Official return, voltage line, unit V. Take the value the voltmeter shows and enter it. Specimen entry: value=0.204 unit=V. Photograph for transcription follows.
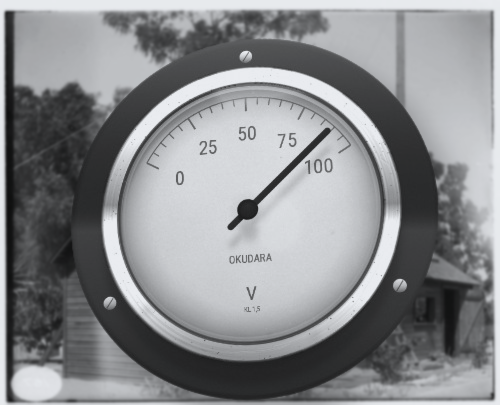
value=90 unit=V
